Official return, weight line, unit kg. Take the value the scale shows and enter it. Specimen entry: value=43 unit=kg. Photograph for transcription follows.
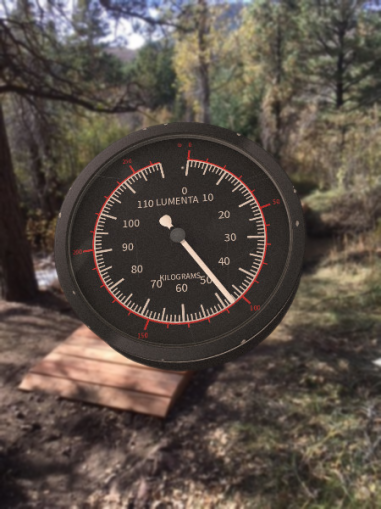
value=48 unit=kg
